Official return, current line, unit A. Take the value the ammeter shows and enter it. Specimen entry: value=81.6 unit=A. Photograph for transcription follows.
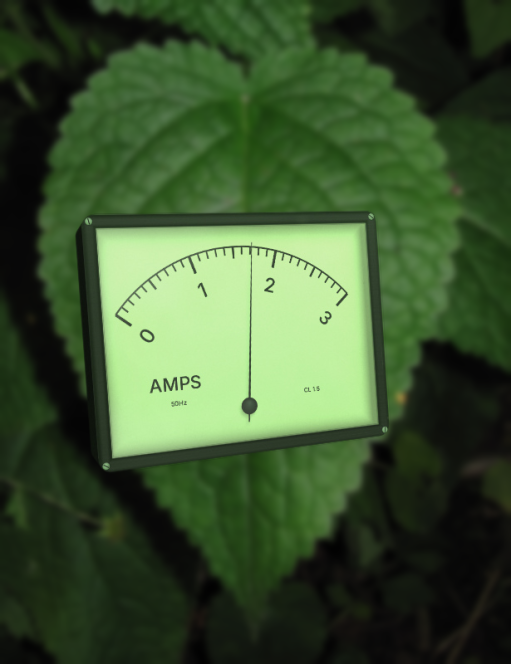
value=1.7 unit=A
